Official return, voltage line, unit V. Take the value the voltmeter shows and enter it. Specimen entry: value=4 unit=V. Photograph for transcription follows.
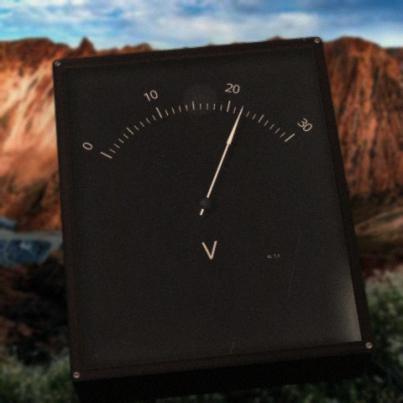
value=22 unit=V
